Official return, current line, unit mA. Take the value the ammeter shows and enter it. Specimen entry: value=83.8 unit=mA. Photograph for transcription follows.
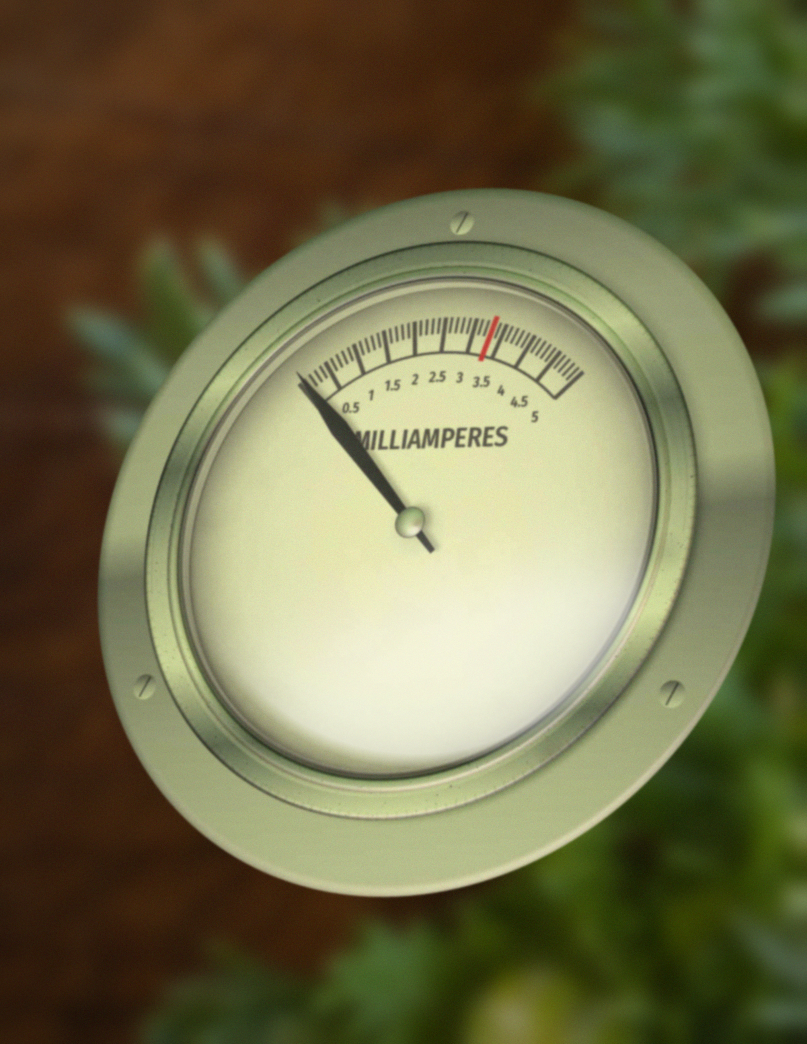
value=0.1 unit=mA
